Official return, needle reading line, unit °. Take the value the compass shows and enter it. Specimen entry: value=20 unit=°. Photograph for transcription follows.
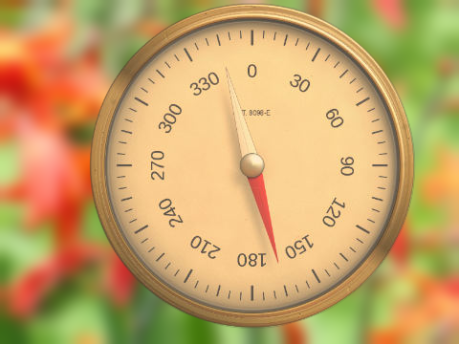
value=165 unit=°
